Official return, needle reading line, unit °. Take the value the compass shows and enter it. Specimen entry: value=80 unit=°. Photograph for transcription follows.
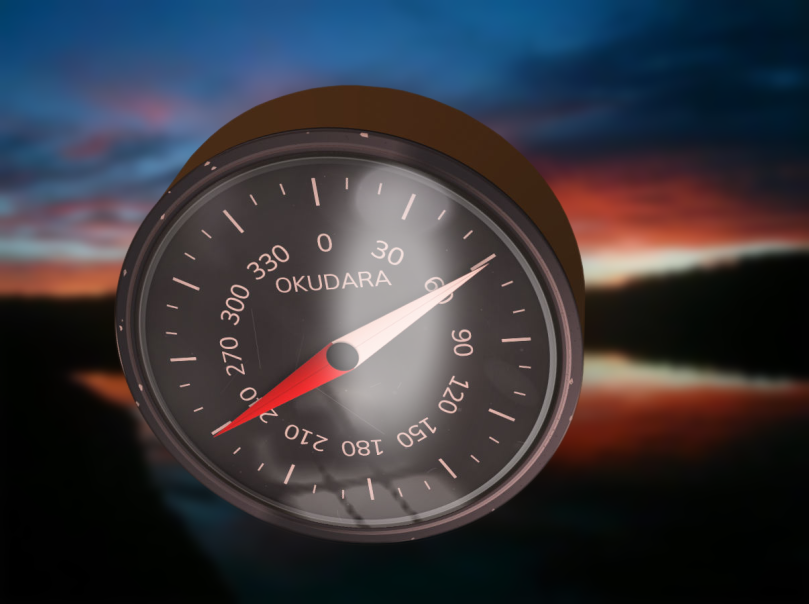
value=240 unit=°
